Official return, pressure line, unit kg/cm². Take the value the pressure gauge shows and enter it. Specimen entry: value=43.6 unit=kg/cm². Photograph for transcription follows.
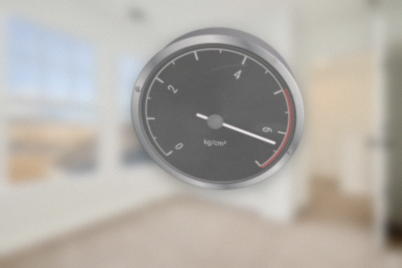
value=6.25 unit=kg/cm²
